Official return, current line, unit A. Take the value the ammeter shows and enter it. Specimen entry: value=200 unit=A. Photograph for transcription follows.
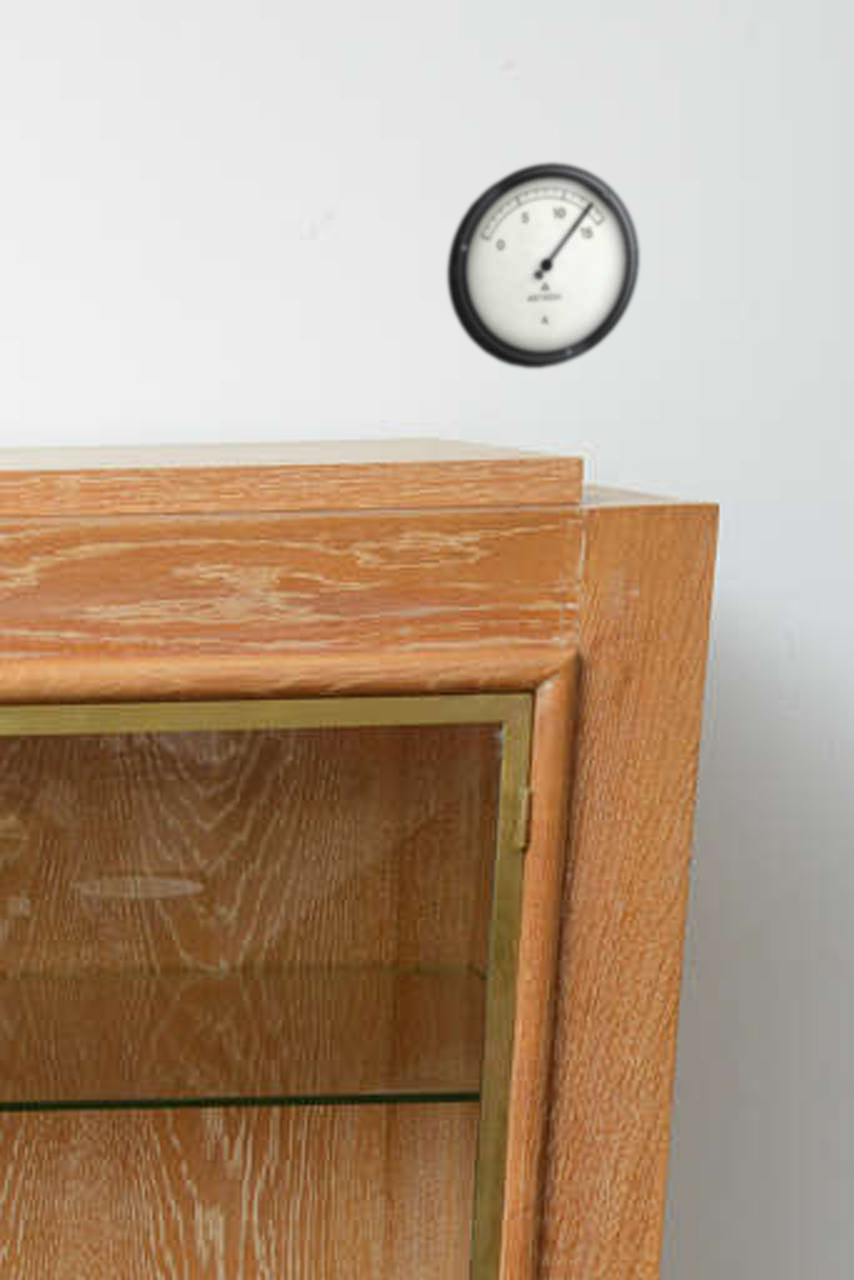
value=13 unit=A
